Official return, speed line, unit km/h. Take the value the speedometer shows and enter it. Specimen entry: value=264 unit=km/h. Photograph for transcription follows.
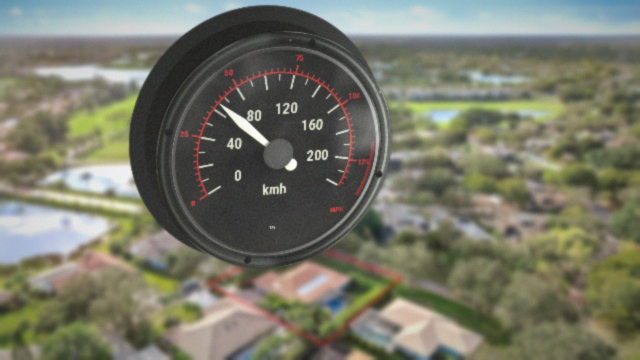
value=65 unit=km/h
